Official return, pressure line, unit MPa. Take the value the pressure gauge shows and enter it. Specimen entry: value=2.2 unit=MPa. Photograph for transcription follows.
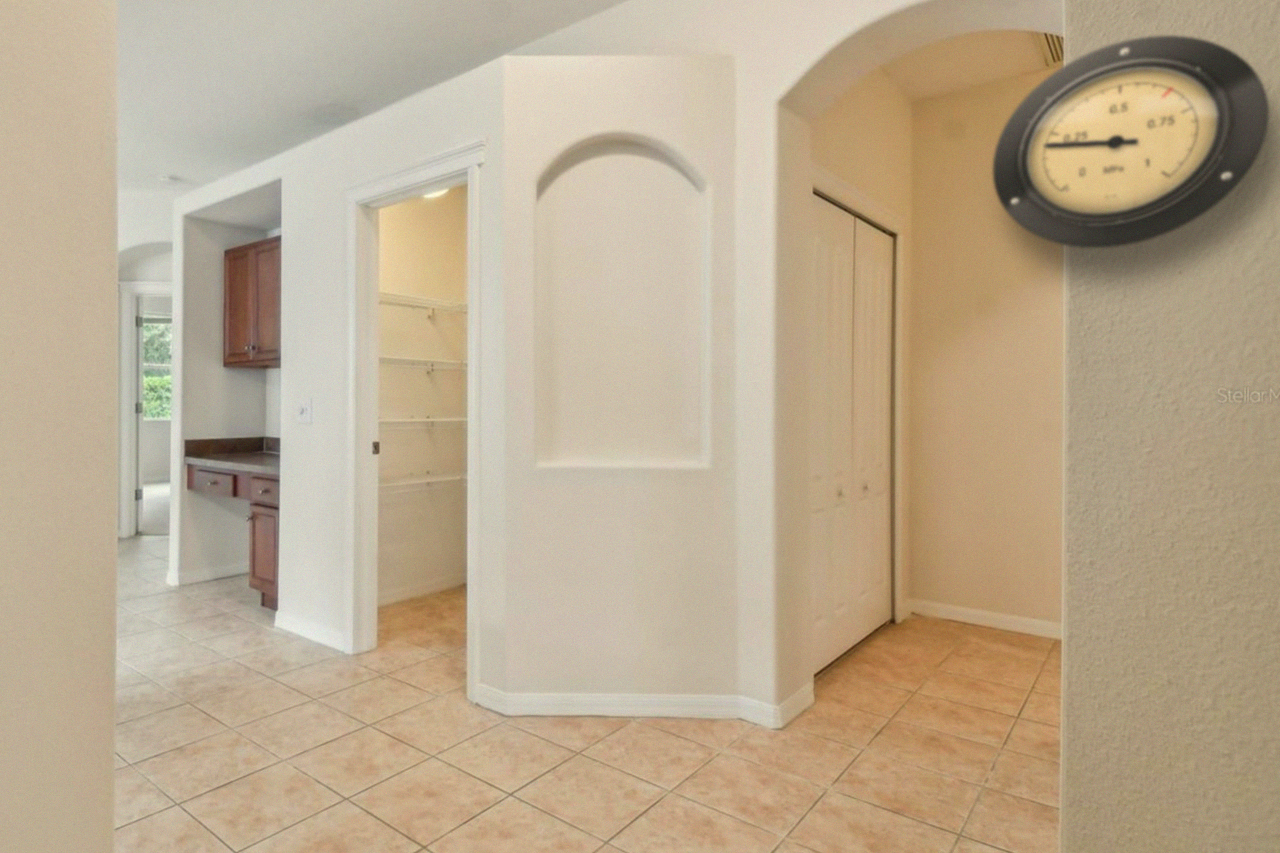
value=0.2 unit=MPa
